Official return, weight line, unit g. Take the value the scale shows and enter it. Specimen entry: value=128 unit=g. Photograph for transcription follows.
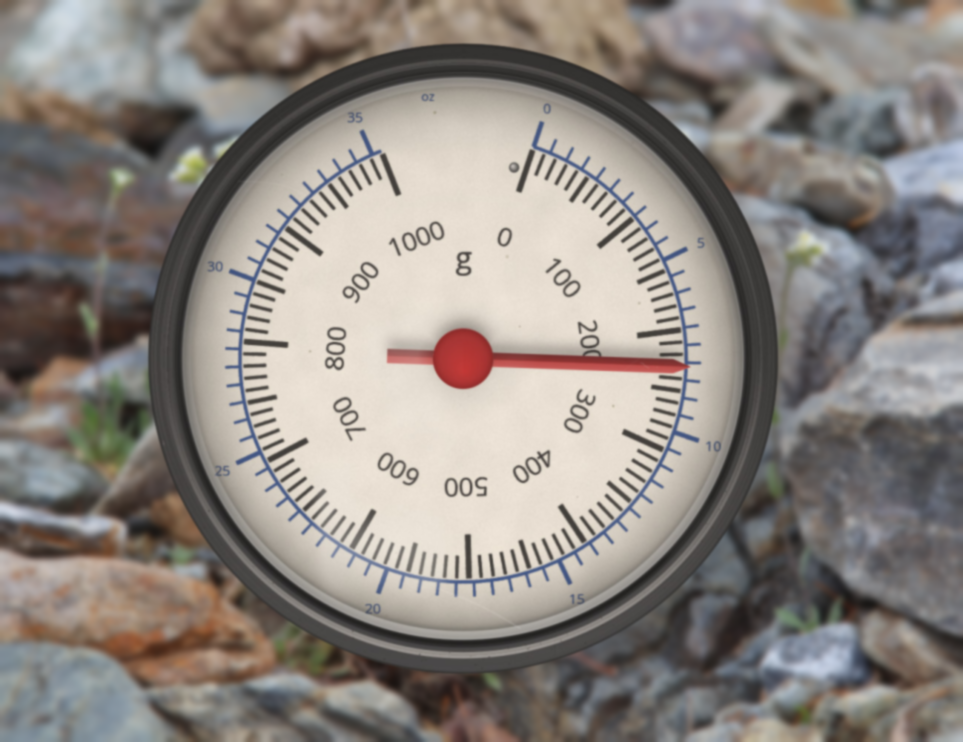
value=230 unit=g
